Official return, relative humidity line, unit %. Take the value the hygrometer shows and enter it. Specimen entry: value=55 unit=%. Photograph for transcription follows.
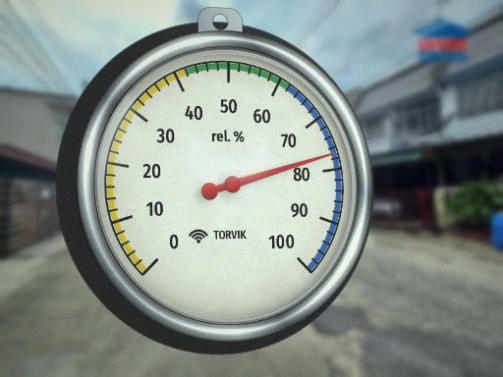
value=77 unit=%
